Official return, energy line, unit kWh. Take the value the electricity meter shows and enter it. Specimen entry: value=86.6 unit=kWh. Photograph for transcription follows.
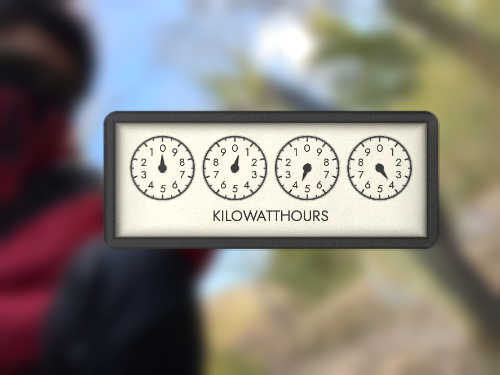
value=44 unit=kWh
